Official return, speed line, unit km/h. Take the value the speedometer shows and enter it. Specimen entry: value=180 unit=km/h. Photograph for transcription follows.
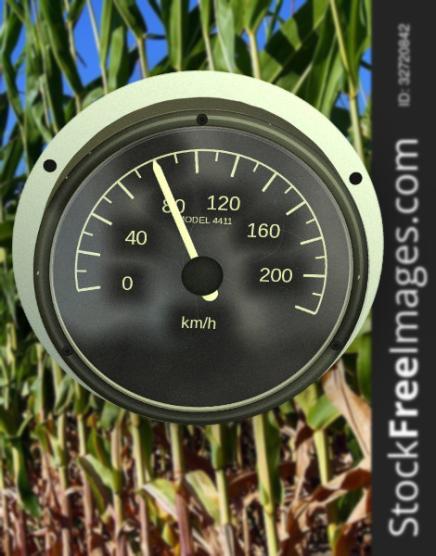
value=80 unit=km/h
